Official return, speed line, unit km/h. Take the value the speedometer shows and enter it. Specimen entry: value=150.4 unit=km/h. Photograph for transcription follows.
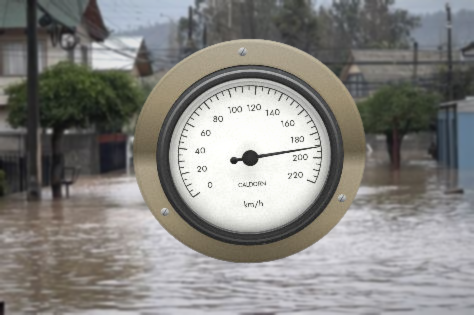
value=190 unit=km/h
